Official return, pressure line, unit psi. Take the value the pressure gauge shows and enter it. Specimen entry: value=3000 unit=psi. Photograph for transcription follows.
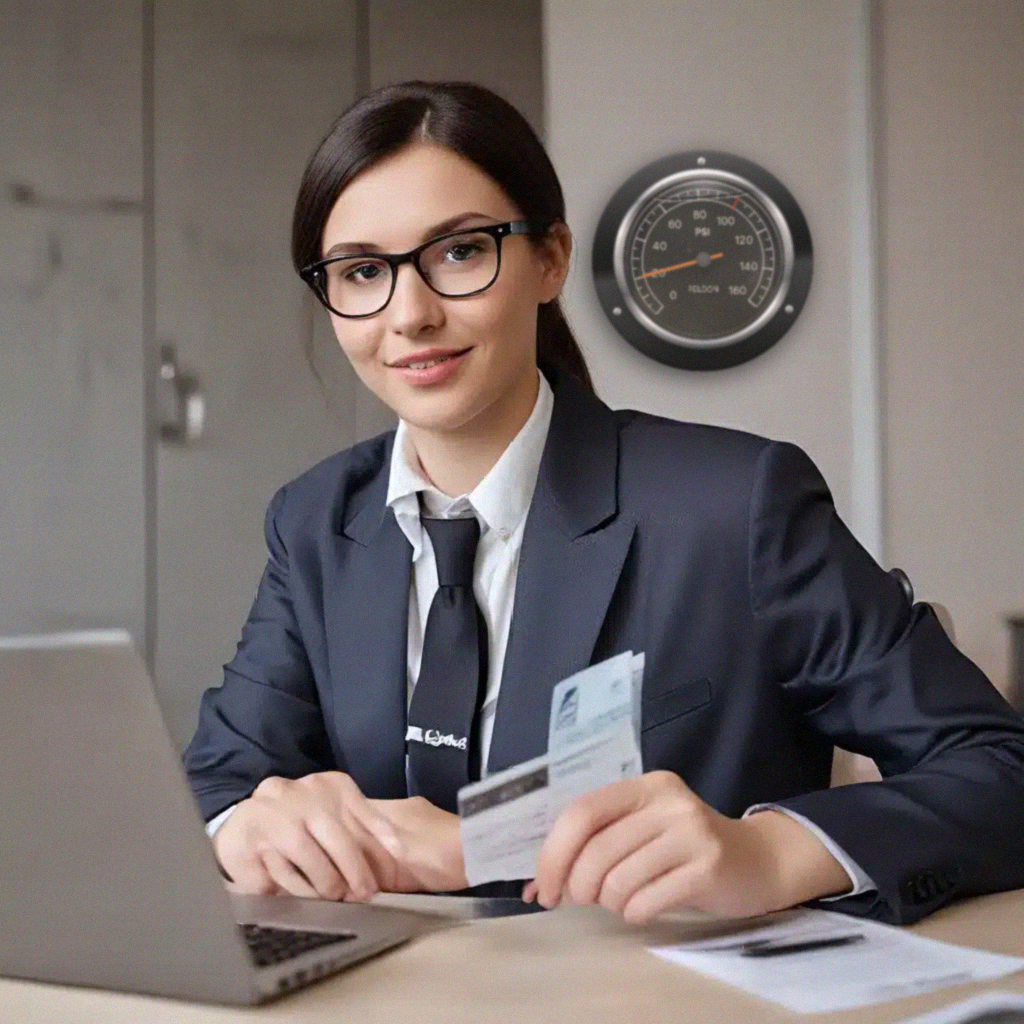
value=20 unit=psi
